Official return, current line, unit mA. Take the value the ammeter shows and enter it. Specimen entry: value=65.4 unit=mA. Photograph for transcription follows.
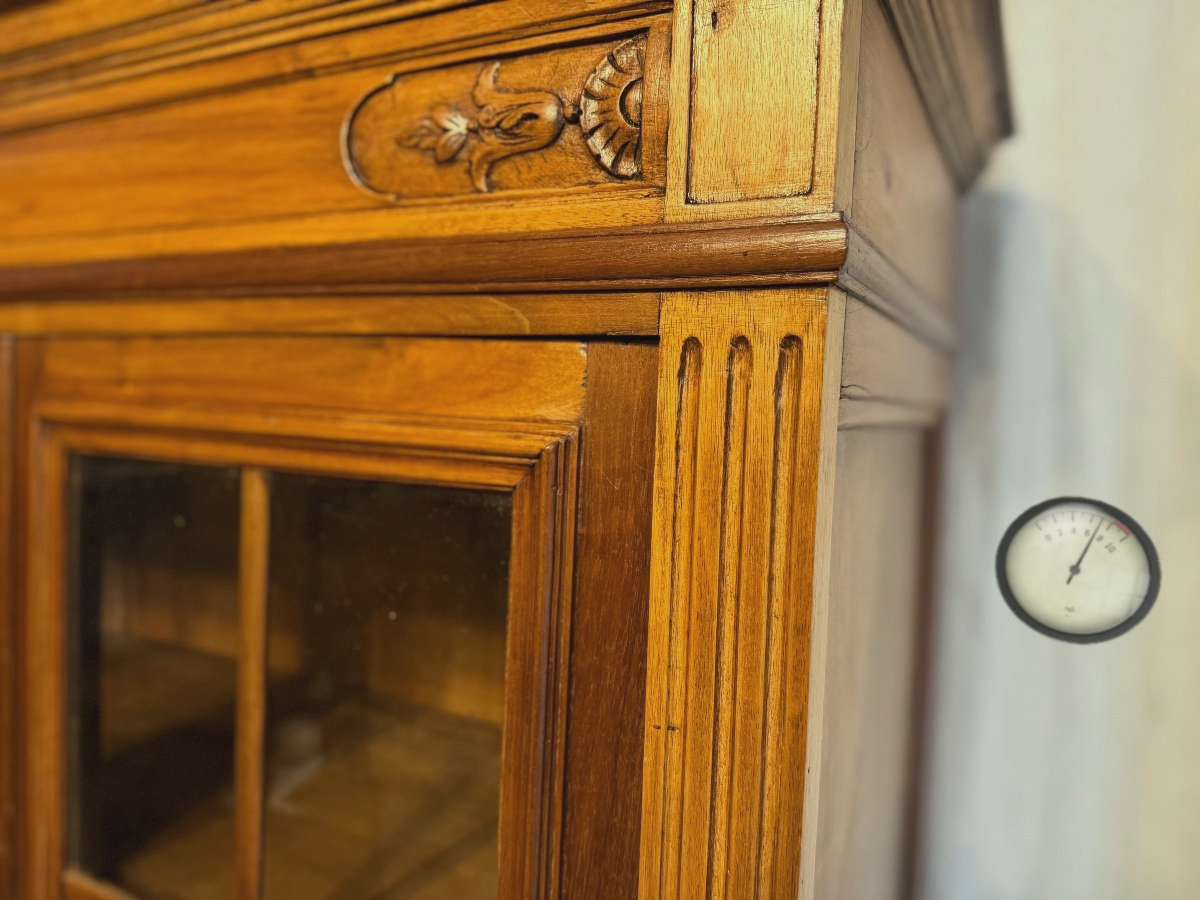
value=7 unit=mA
